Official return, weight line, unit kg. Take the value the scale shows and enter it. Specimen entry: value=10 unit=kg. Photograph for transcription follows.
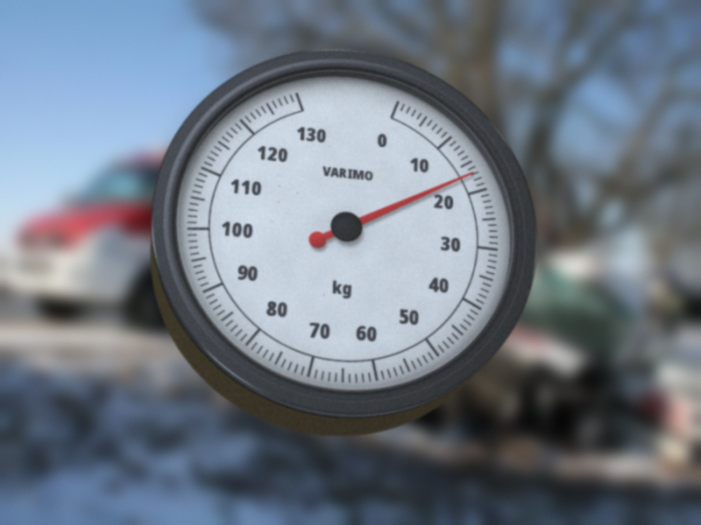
value=17 unit=kg
